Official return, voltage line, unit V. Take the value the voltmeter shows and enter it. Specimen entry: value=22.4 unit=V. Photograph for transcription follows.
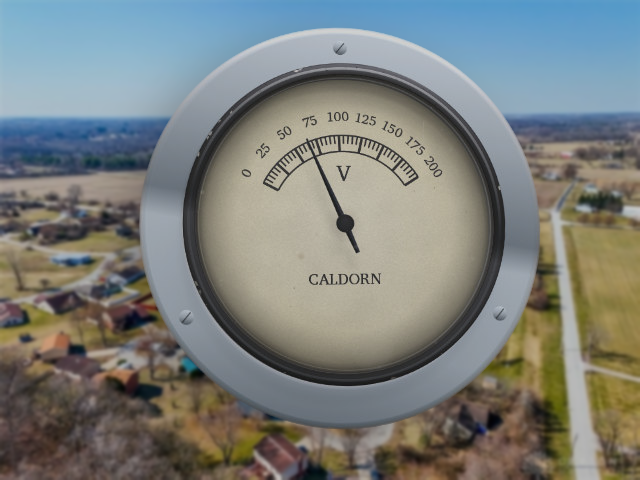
value=65 unit=V
